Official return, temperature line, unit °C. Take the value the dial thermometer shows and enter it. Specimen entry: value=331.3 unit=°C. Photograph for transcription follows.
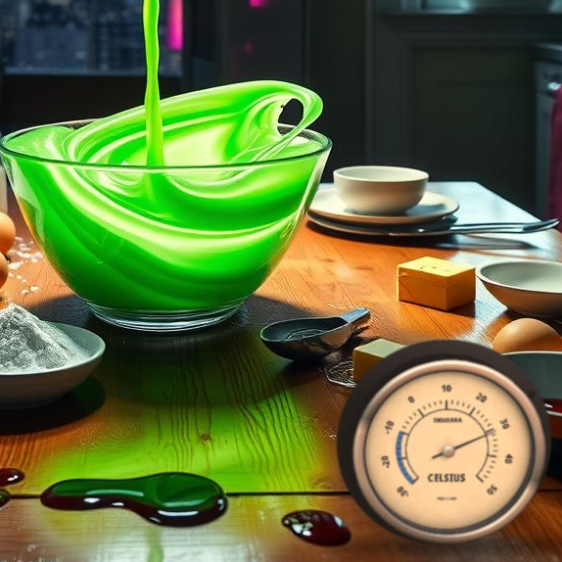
value=30 unit=°C
